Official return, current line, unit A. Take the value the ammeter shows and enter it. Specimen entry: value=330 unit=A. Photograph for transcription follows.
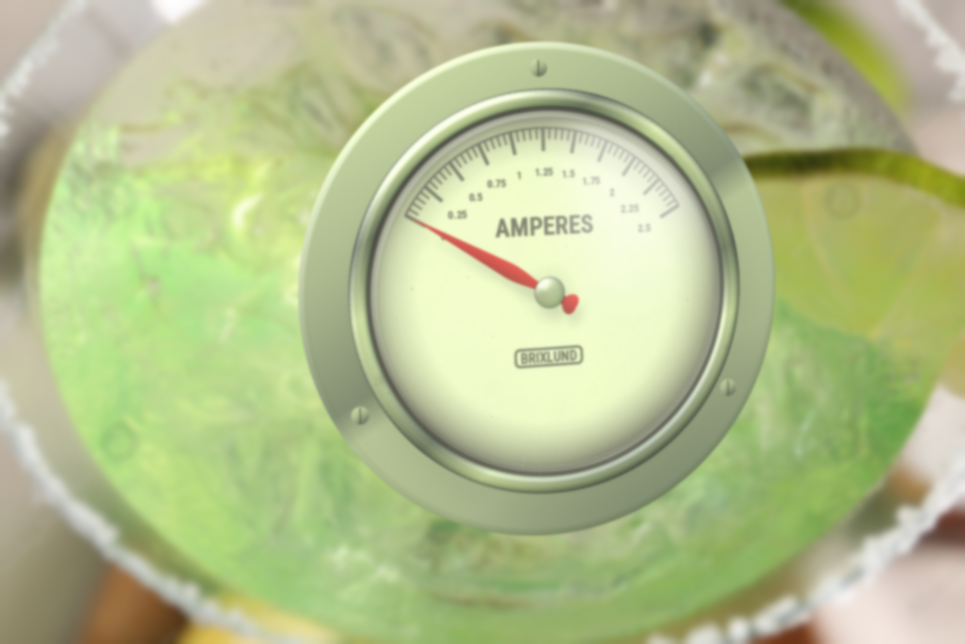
value=0 unit=A
